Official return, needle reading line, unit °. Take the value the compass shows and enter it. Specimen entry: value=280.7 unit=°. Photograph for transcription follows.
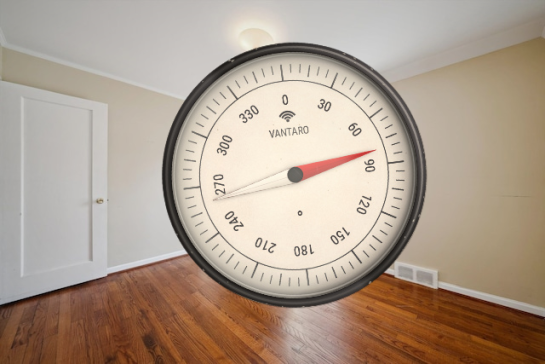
value=80 unit=°
